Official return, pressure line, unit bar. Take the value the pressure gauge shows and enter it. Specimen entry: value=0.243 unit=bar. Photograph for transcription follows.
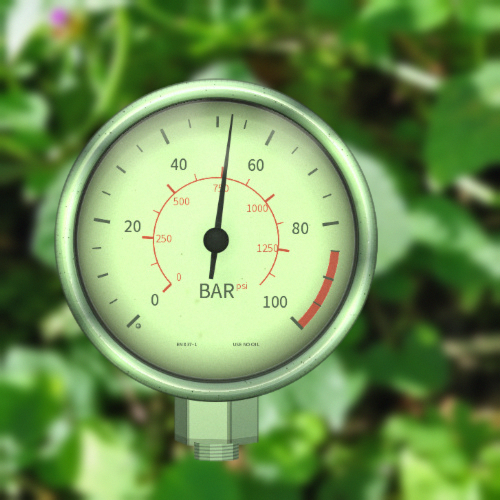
value=52.5 unit=bar
